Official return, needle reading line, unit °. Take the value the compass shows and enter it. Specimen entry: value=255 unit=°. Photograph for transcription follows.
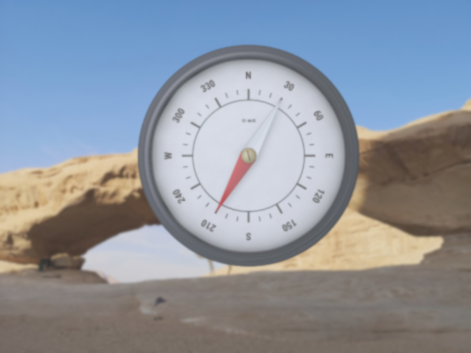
value=210 unit=°
